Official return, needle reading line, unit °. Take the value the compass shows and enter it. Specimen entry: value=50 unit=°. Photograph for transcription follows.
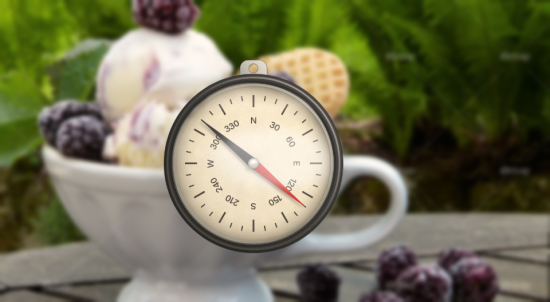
value=130 unit=°
